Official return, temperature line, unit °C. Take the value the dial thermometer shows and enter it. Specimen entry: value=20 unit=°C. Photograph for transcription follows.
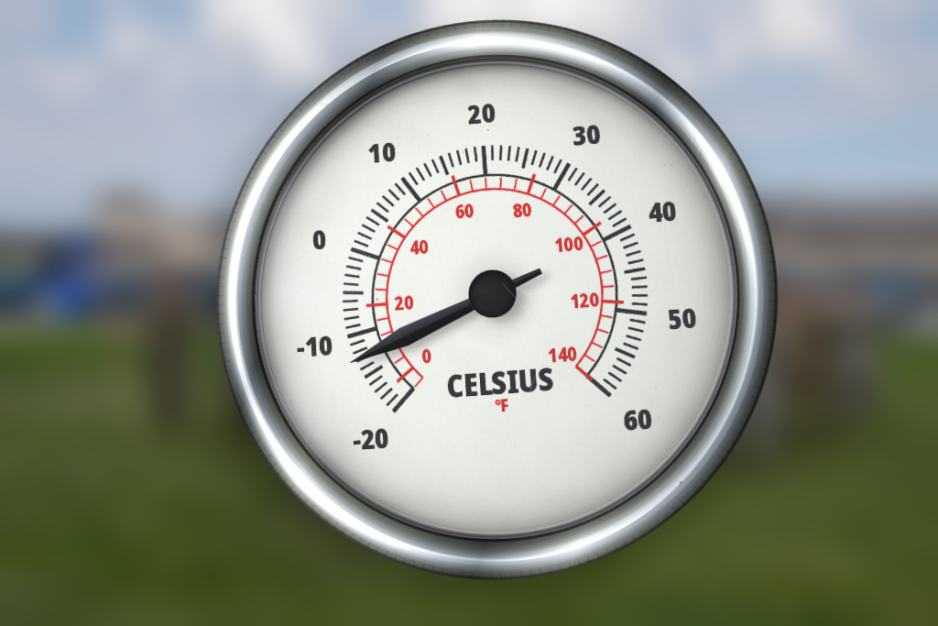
value=-13 unit=°C
